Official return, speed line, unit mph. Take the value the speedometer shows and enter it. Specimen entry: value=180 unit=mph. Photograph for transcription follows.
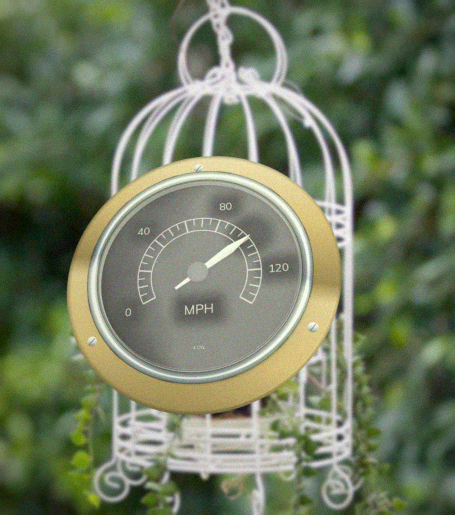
value=100 unit=mph
